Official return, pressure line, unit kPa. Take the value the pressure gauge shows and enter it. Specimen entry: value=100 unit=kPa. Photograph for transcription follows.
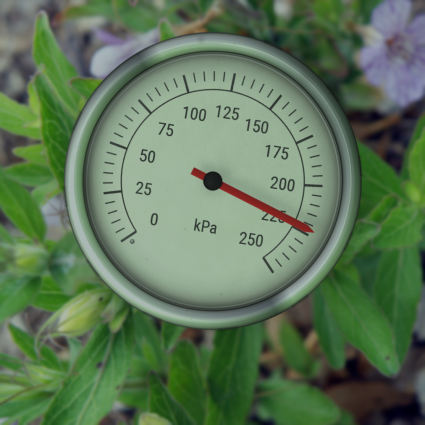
value=222.5 unit=kPa
